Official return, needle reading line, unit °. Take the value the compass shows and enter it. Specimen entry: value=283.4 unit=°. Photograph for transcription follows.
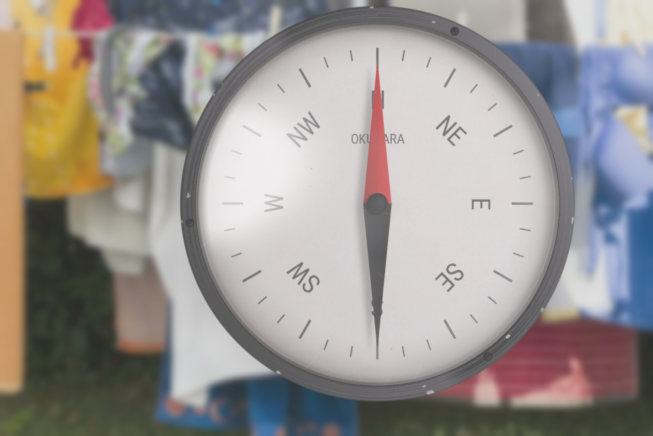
value=0 unit=°
